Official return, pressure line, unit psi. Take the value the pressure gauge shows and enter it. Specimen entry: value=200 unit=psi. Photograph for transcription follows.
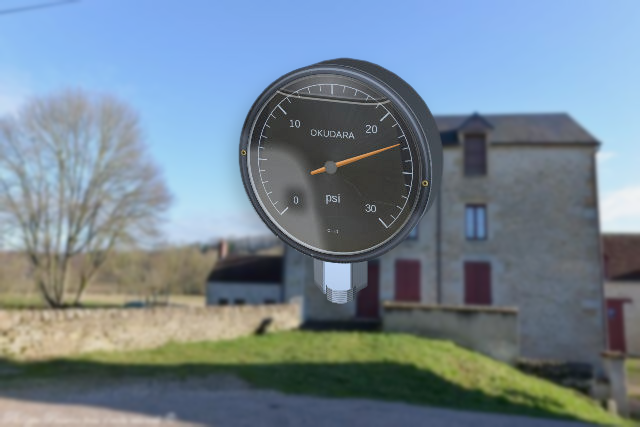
value=22.5 unit=psi
